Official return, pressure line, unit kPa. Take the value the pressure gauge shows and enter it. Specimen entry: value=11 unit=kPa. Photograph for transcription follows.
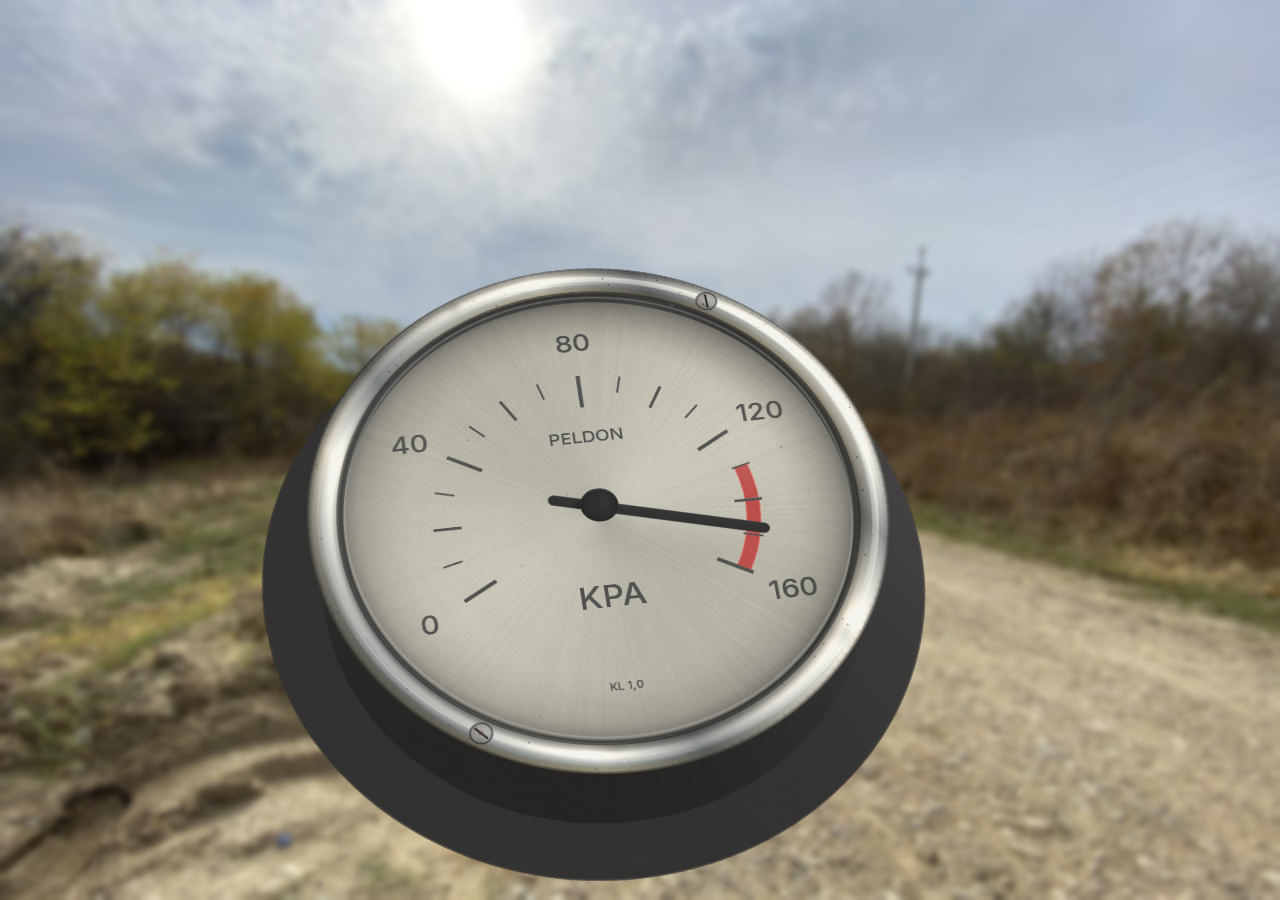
value=150 unit=kPa
